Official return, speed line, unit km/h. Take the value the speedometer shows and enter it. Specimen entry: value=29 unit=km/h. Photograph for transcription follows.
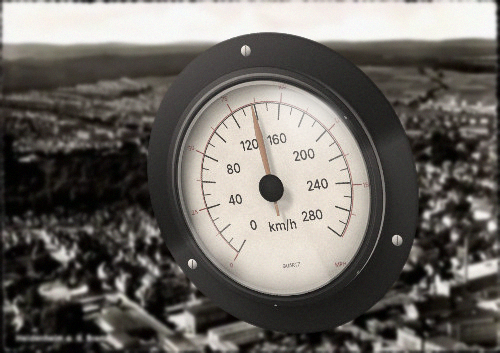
value=140 unit=km/h
